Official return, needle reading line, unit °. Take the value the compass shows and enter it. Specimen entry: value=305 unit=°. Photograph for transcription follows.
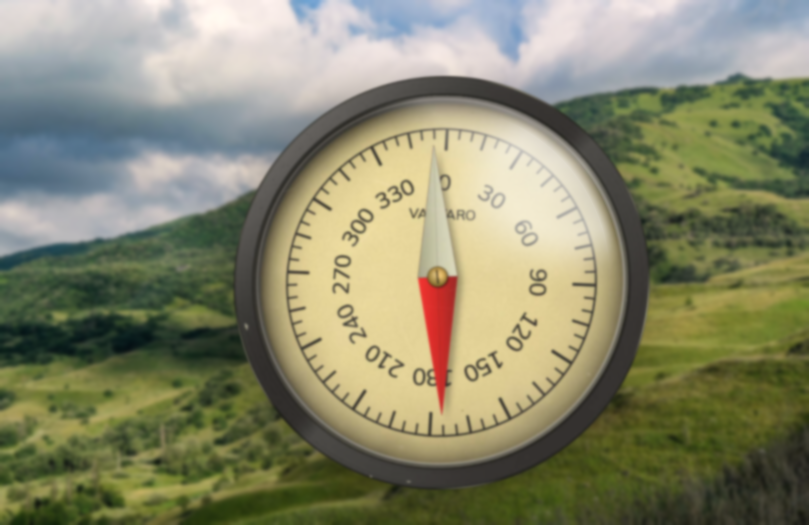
value=175 unit=°
